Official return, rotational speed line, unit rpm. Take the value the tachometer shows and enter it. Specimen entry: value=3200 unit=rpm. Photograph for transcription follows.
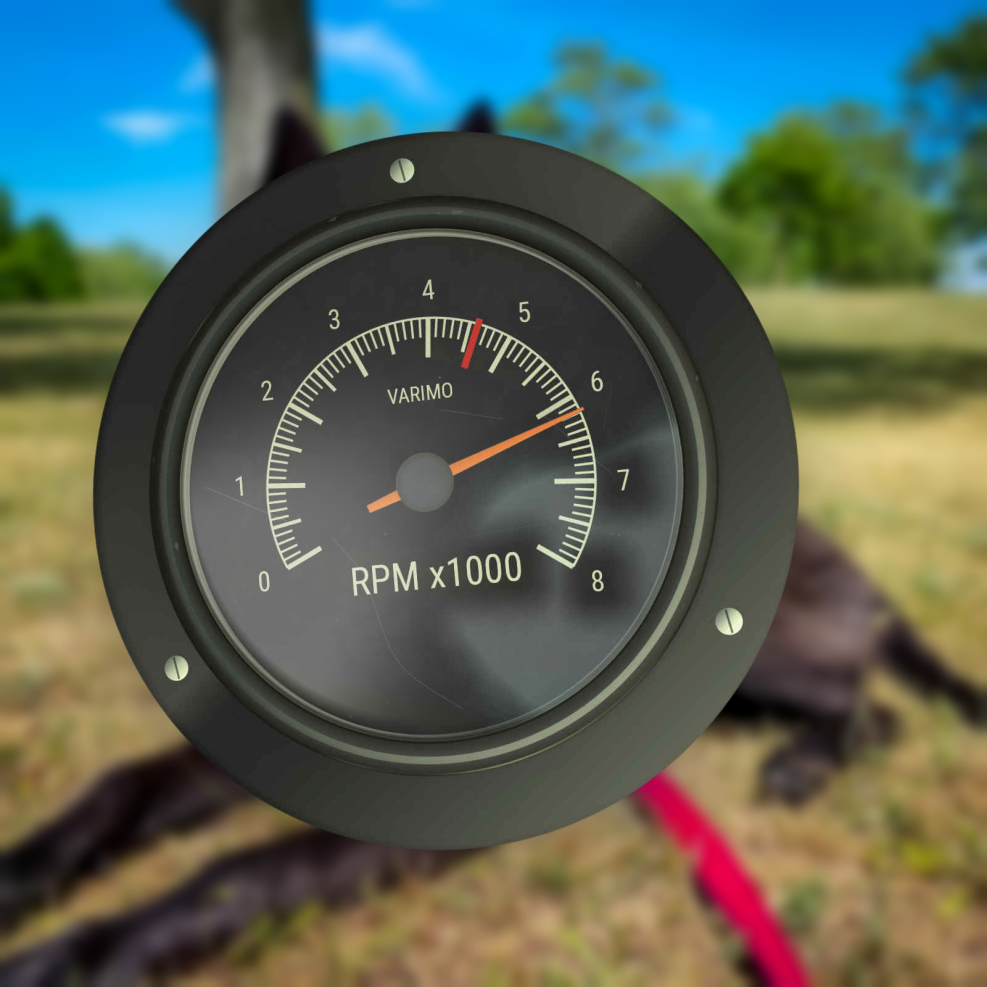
value=6200 unit=rpm
